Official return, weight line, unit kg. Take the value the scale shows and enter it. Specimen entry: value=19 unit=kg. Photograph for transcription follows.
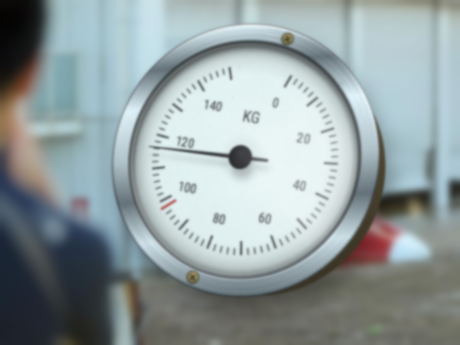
value=116 unit=kg
